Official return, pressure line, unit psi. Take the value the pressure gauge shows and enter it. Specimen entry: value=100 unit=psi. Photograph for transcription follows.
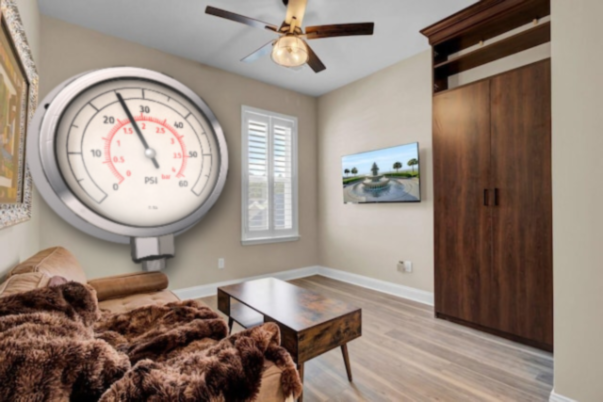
value=25 unit=psi
